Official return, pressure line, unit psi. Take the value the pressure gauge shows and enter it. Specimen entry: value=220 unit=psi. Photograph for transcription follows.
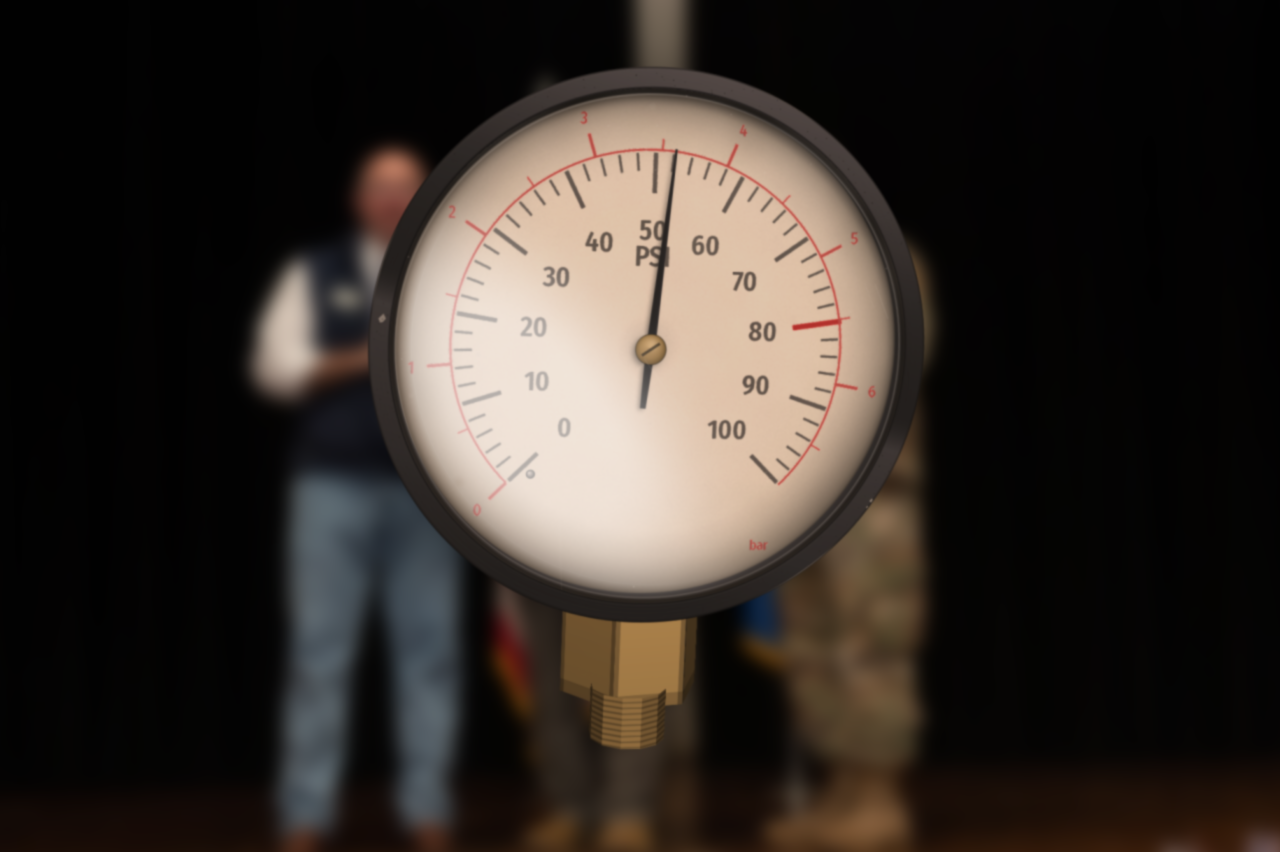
value=52 unit=psi
